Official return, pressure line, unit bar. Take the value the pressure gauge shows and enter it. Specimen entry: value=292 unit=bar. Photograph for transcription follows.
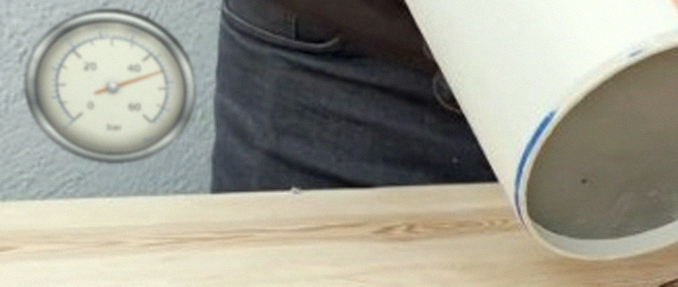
value=45 unit=bar
